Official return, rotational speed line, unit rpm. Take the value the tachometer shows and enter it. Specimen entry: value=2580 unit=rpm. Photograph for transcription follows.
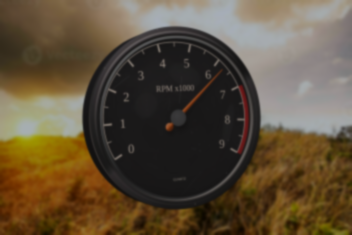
value=6250 unit=rpm
